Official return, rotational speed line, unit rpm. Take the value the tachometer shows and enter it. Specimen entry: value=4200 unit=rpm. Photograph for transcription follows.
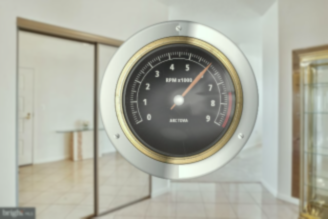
value=6000 unit=rpm
